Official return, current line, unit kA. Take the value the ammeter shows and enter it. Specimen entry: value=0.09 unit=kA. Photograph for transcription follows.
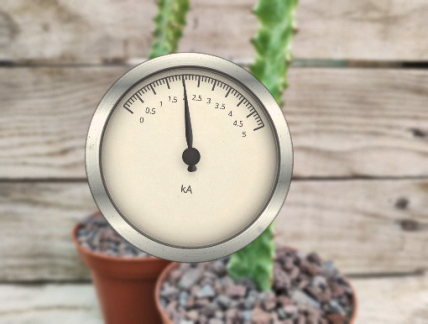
value=2 unit=kA
